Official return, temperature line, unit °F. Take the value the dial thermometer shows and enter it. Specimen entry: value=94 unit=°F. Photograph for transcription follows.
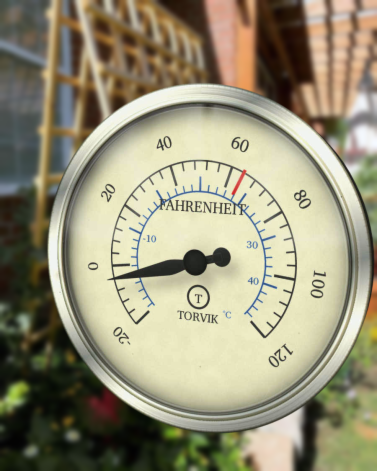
value=-4 unit=°F
